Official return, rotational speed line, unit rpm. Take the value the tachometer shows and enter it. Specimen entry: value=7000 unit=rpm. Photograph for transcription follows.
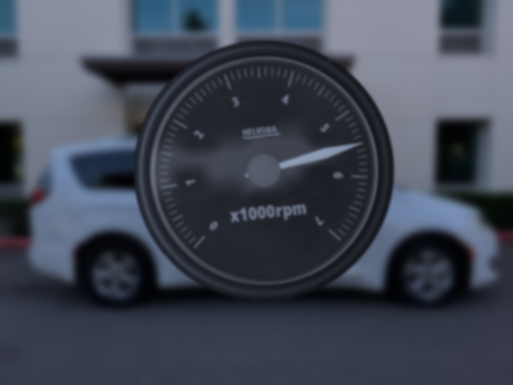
value=5500 unit=rpm
